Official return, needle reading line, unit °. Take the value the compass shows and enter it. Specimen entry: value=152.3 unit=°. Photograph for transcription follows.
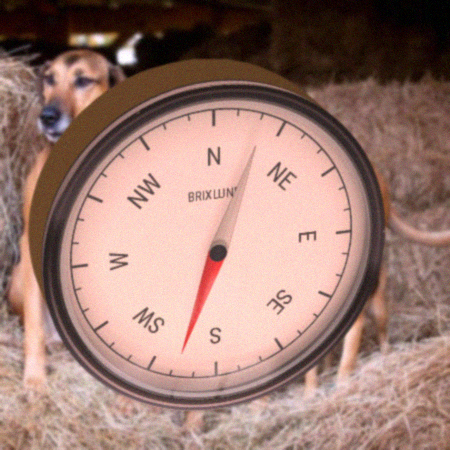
value=200 unit=°
